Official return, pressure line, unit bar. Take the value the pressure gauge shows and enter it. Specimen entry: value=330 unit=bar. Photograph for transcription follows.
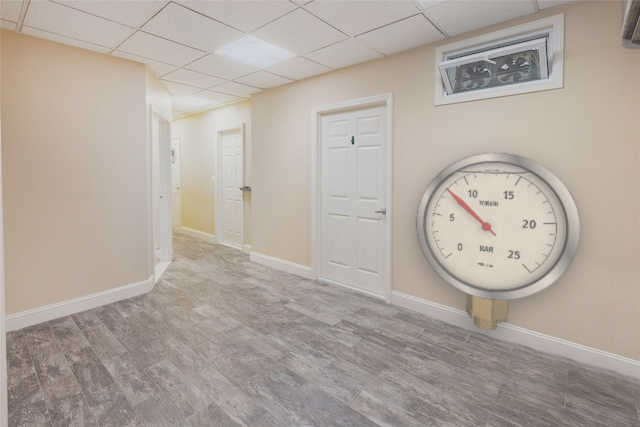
value=8 unit=bar
